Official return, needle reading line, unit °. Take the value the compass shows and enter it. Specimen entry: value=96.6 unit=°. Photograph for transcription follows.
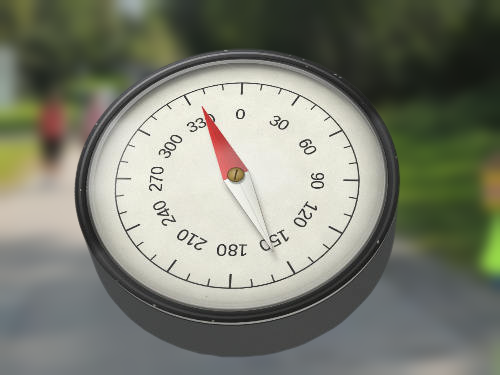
value=335 unit=°
